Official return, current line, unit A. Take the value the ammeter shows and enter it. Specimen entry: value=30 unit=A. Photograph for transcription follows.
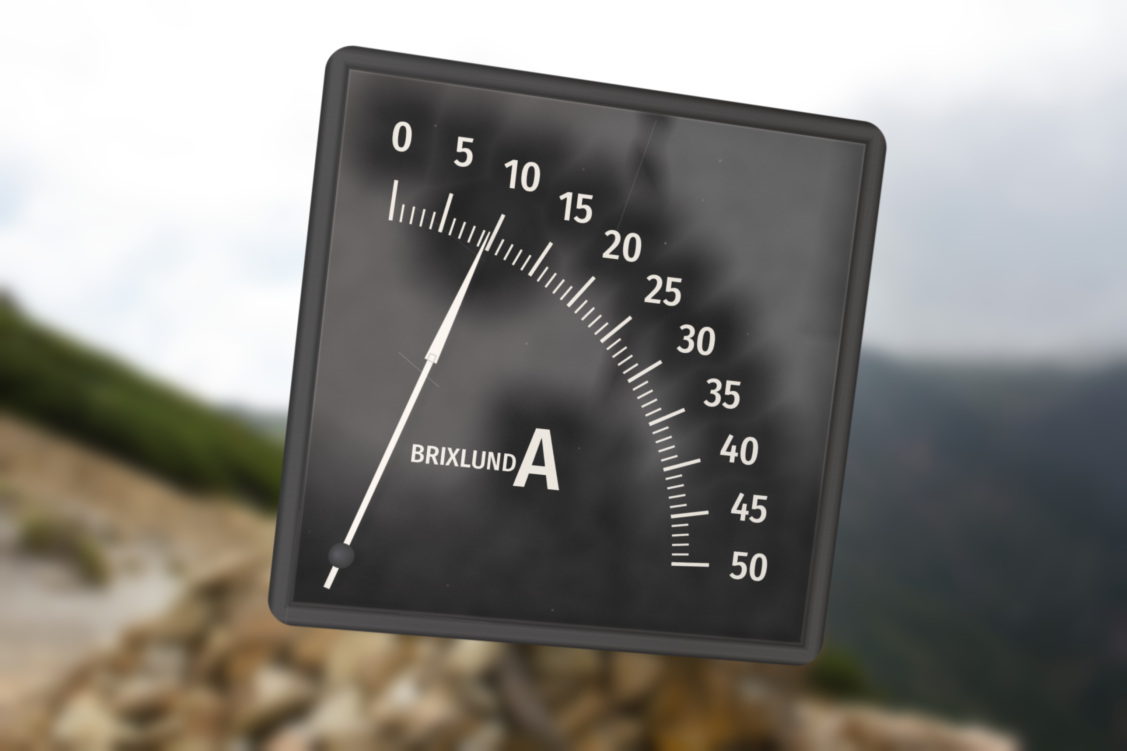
value=9.5 unit=A
